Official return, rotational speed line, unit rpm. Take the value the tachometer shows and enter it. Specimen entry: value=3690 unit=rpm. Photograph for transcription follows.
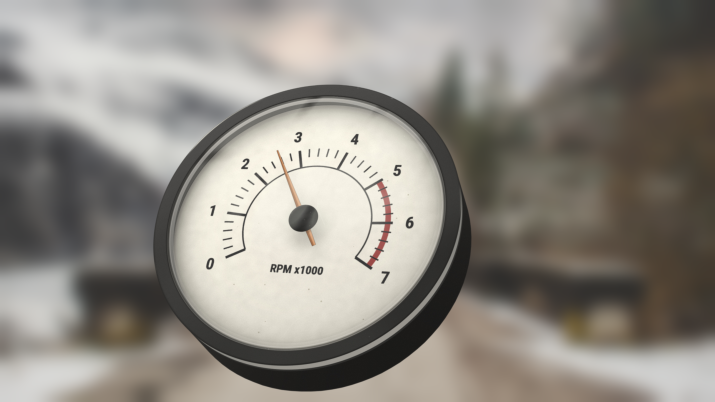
value=2600 unit=rpm
